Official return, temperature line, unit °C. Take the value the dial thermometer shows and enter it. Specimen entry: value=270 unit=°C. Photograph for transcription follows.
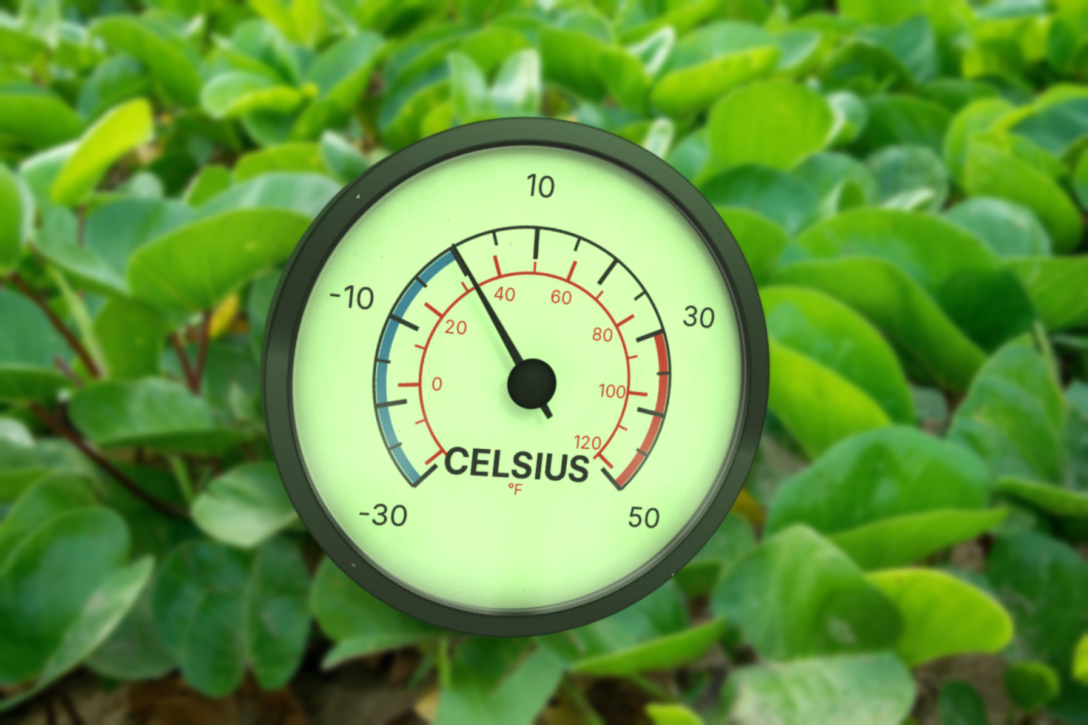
value=0 unit=°C
